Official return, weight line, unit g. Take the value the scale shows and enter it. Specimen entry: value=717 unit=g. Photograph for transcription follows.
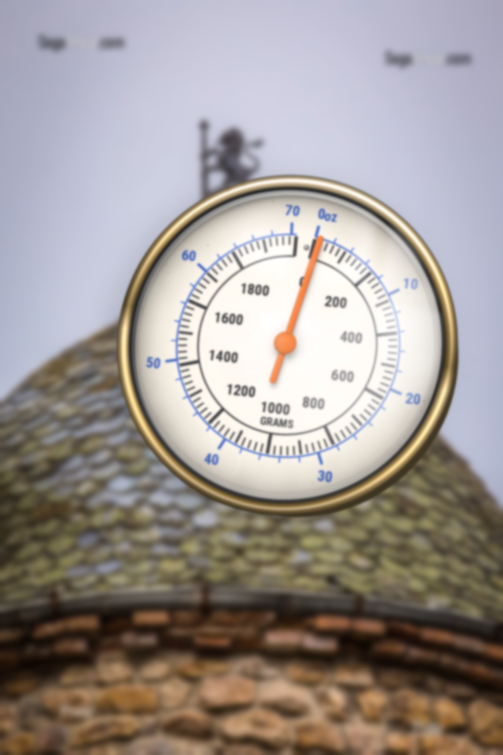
value=20 unit=g
